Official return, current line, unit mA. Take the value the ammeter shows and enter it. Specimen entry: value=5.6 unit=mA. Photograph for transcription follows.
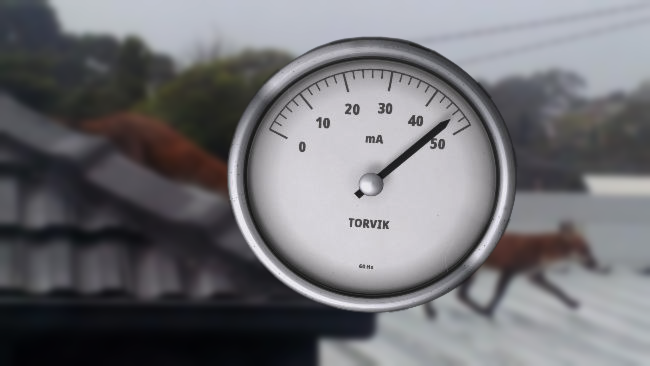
value=46 unit=mA
